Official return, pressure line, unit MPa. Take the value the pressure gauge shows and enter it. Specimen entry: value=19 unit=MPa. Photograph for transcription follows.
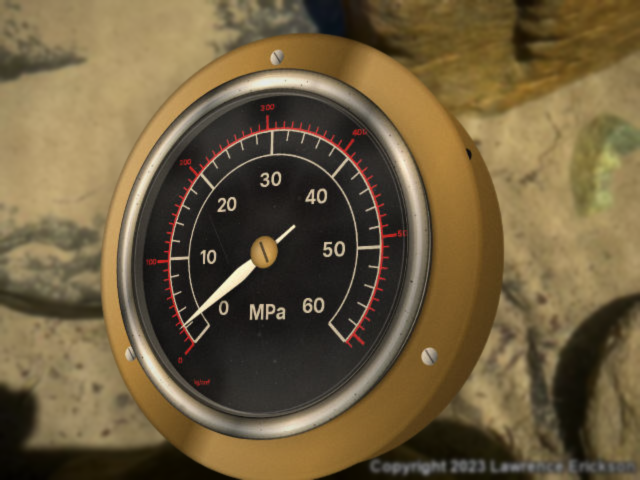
value=2 unit=MPa
